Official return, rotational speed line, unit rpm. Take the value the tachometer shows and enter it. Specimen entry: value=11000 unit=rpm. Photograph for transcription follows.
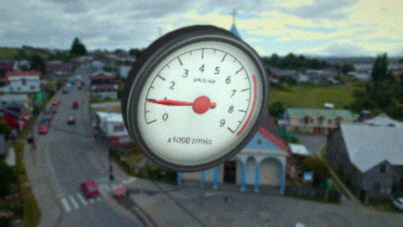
value=1000 unit=rpm
